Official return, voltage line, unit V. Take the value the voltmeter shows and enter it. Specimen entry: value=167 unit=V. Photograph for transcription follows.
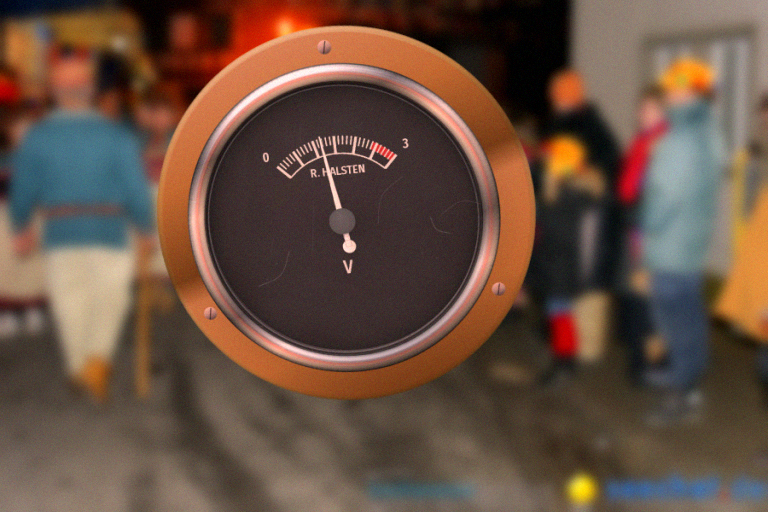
value=1.2 unit=V
